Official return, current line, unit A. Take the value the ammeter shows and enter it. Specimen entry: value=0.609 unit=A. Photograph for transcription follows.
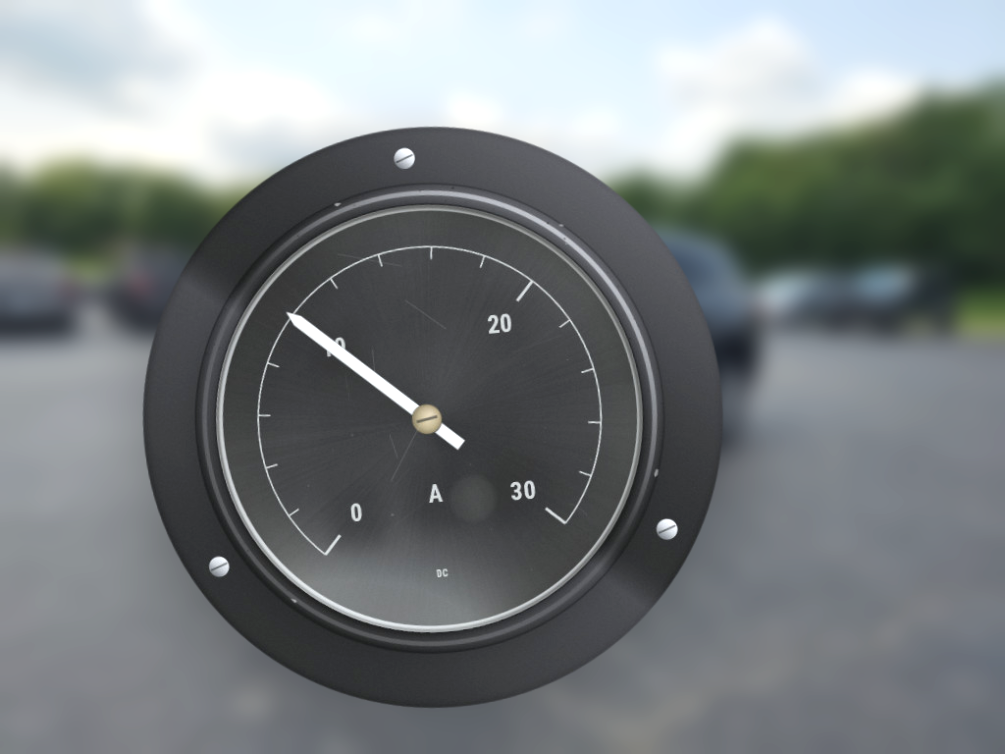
value=10 unit=A
